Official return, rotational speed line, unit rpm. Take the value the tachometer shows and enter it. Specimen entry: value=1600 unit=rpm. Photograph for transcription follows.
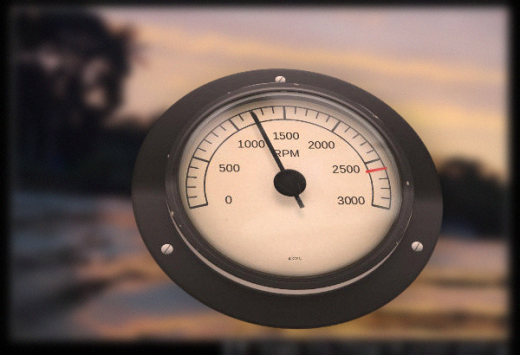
value=1200 unit=rpm
